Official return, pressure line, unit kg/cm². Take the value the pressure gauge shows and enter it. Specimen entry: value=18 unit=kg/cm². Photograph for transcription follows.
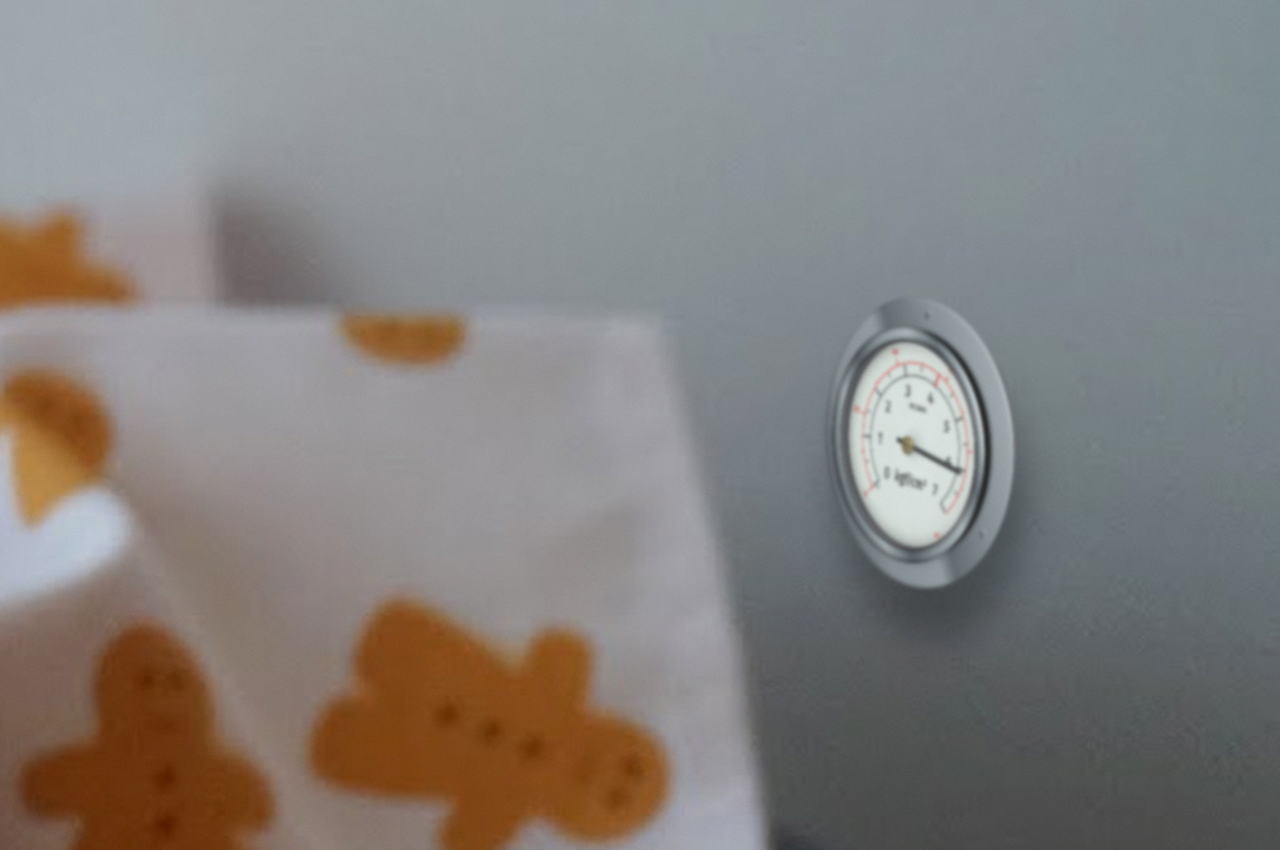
value=6 unit=kg/cm²
